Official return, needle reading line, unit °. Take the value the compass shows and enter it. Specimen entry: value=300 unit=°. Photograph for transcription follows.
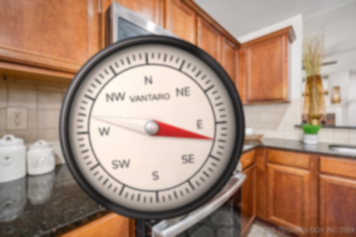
value=105 unit=°
